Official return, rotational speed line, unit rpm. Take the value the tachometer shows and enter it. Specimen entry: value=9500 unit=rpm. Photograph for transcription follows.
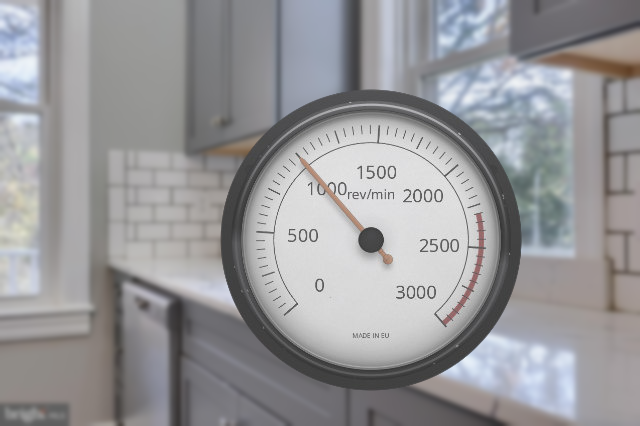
value=1000 unit=rpm
